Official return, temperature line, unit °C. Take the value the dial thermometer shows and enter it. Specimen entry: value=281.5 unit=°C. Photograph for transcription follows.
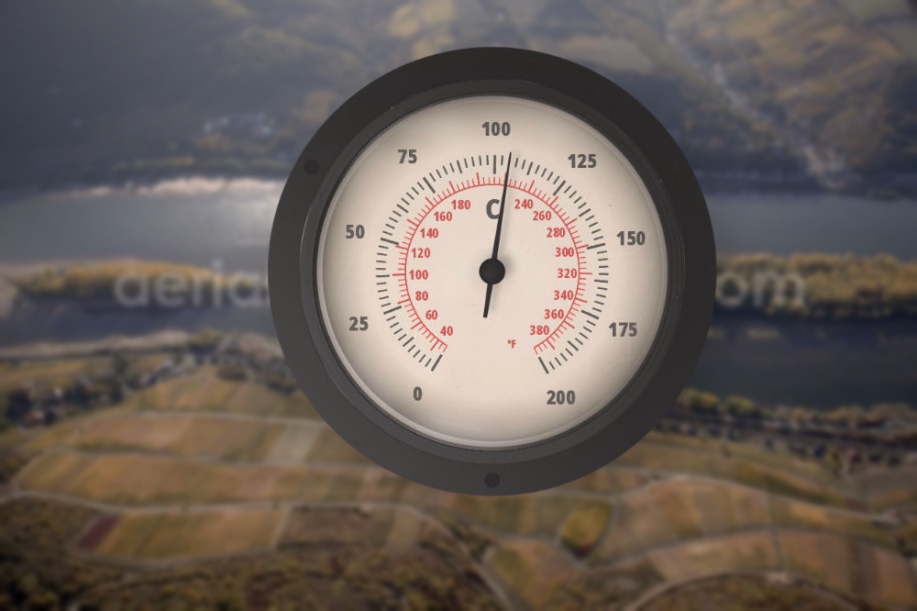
value=105 unit=°C
